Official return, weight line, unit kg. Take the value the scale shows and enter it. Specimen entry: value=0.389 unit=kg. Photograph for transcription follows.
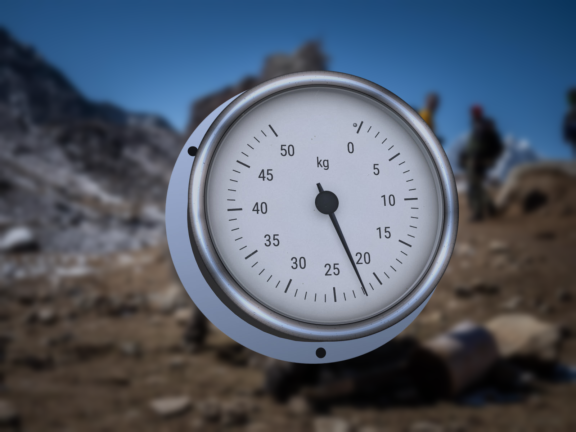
value=22 unit=kg
